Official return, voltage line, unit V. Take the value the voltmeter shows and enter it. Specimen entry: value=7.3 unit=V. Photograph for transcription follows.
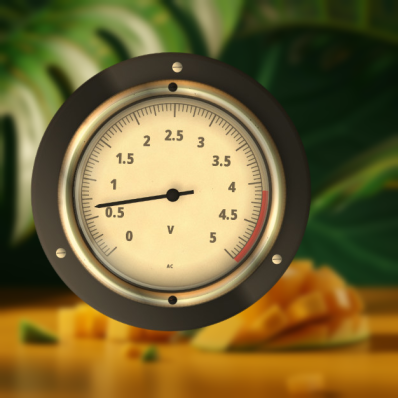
value=0.65 unit=V
